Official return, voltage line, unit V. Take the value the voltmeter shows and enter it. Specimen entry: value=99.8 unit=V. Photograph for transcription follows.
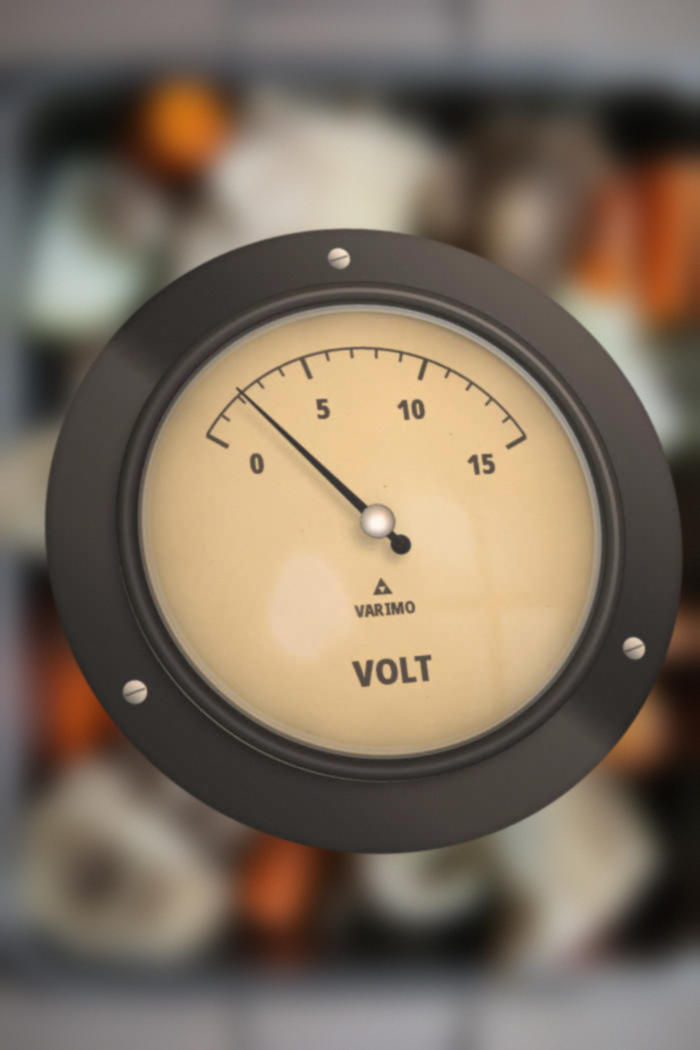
value=2 unit=V
